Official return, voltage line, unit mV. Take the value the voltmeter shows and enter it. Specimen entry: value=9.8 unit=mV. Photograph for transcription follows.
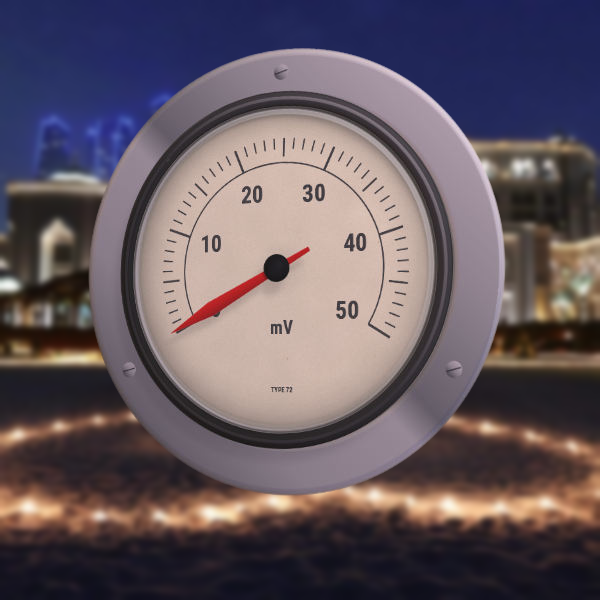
value=0 unit=mV
